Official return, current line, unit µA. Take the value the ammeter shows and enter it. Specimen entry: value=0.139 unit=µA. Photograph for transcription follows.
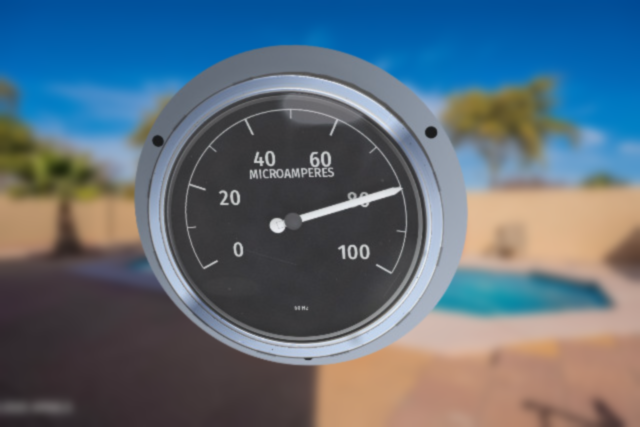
value=80 unit=µA
